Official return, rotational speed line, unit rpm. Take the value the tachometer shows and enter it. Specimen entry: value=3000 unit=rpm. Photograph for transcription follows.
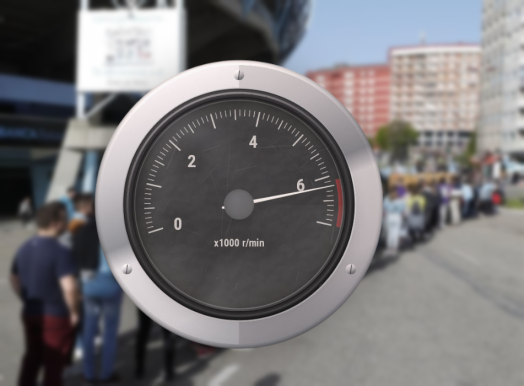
value=6200 unit=rpm
